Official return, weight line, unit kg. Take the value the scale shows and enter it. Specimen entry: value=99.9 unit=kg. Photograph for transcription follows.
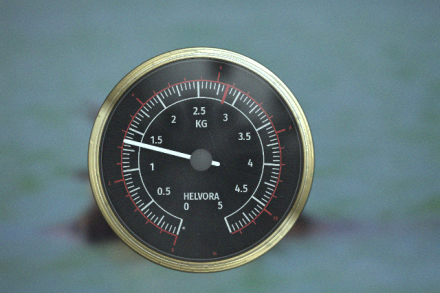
value=1.35 unit=kg
